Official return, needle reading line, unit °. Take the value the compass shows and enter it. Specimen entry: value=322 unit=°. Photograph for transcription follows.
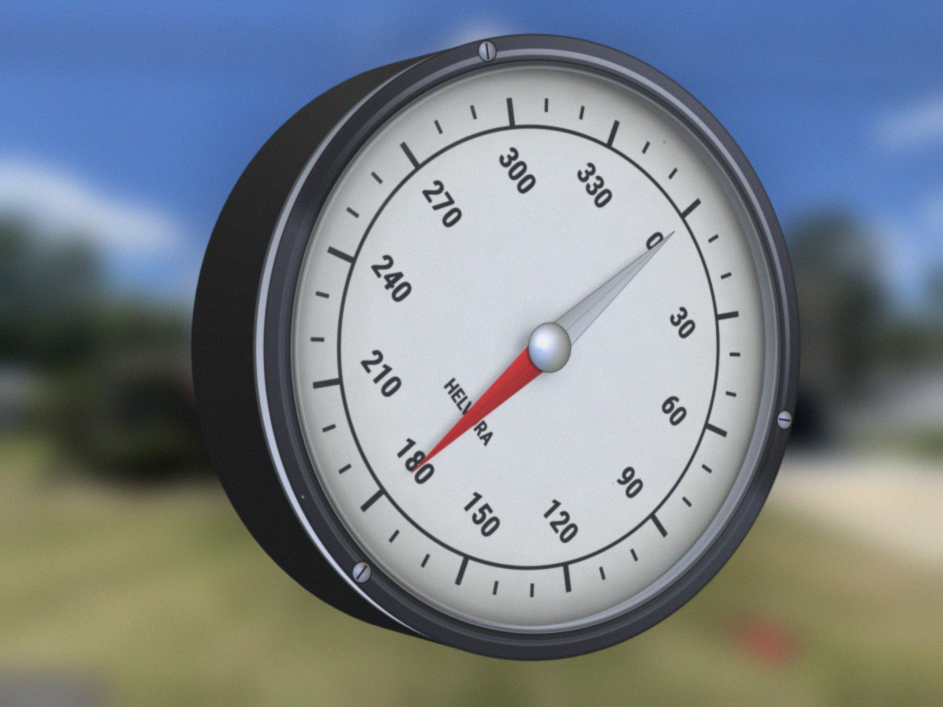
value=180 unit=°
